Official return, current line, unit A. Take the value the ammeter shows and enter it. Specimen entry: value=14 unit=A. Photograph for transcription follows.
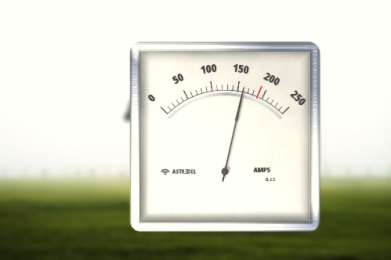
value=160 unit=A
